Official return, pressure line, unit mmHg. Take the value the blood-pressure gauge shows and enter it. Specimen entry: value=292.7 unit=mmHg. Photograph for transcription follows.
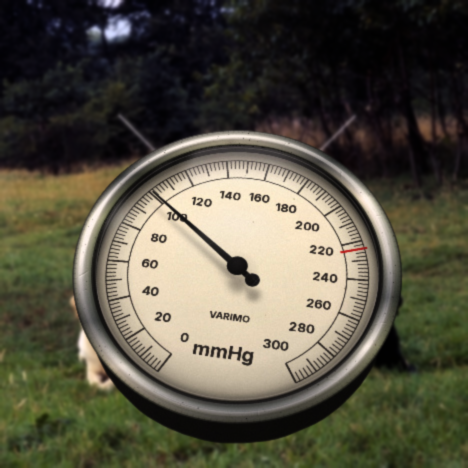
value=100 unit=mmHg
